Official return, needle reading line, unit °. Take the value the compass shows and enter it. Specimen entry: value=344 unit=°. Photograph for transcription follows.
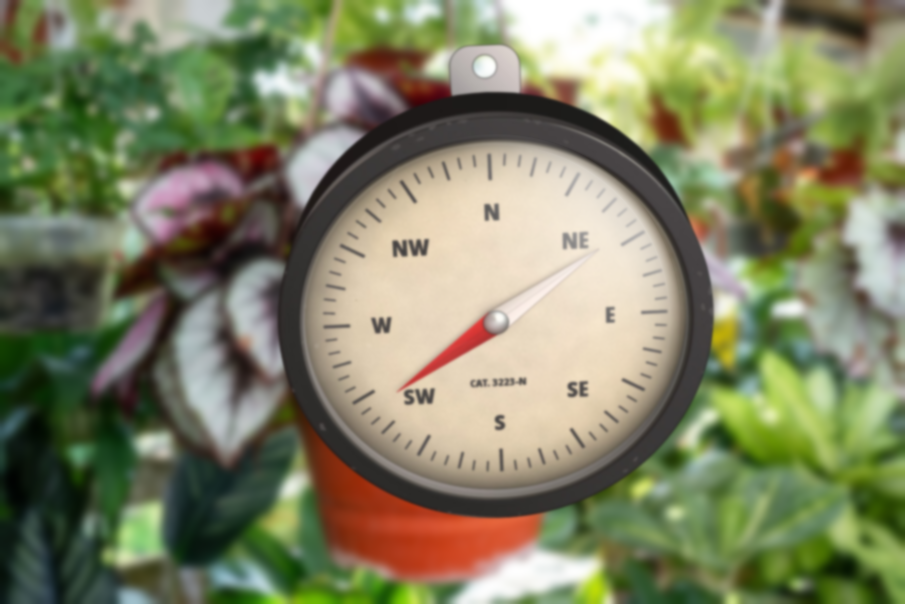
value=235 unit=°
